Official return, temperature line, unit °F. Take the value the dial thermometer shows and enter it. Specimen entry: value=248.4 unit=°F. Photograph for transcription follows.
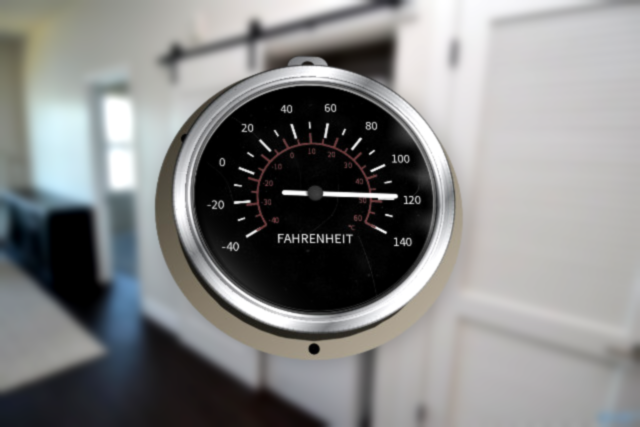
value=120 unit=°F
